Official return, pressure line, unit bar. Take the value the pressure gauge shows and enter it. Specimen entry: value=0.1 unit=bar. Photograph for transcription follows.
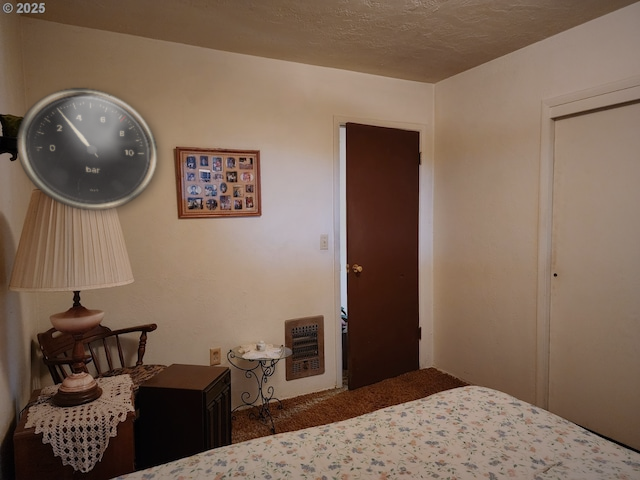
value=3 unit=bar
